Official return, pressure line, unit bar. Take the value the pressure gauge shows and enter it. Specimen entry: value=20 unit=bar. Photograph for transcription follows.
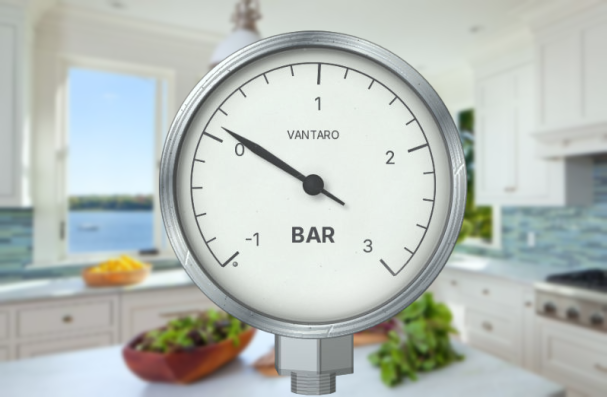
value=0.1 unit=bar
